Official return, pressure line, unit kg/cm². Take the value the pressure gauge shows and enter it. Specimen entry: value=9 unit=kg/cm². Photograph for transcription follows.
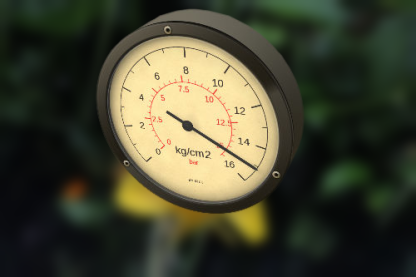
value=15 unit=kg/cm²
